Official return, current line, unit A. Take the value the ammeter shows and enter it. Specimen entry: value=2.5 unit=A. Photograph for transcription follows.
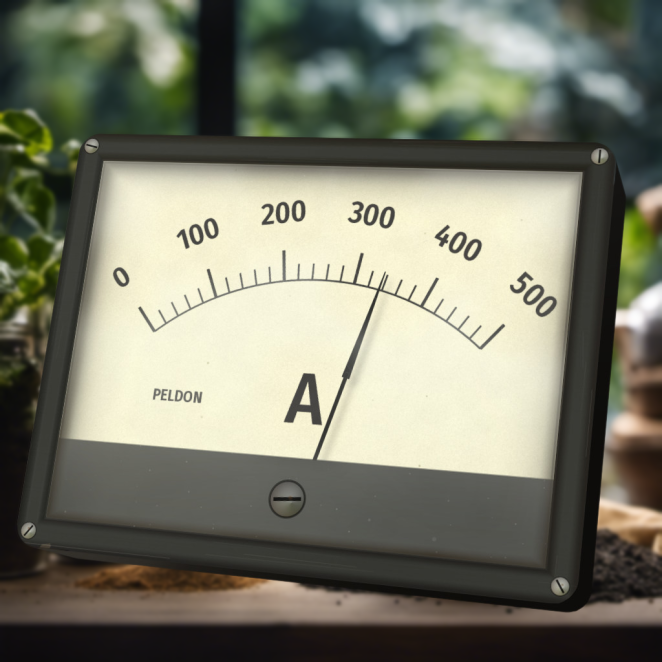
value=340 unit=A
